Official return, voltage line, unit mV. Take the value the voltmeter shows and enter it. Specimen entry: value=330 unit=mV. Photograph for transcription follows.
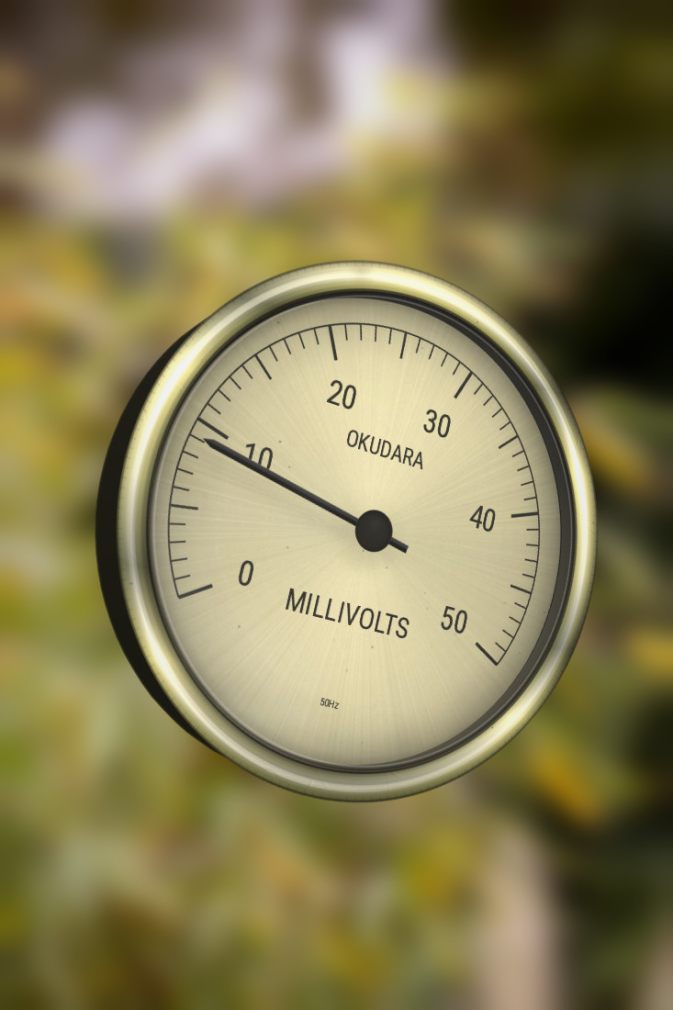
value=9 unit=mV
